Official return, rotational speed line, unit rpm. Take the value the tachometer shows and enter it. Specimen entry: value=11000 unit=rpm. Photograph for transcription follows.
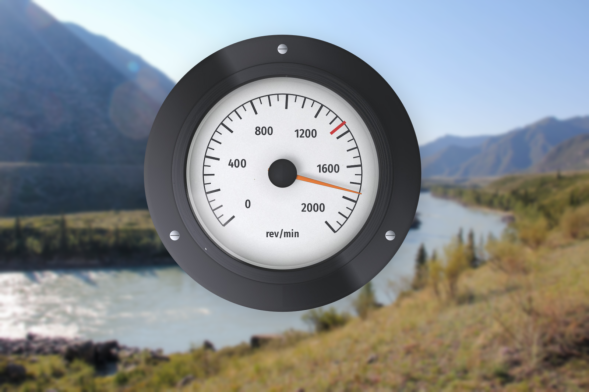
value=1750 unit=rpm
